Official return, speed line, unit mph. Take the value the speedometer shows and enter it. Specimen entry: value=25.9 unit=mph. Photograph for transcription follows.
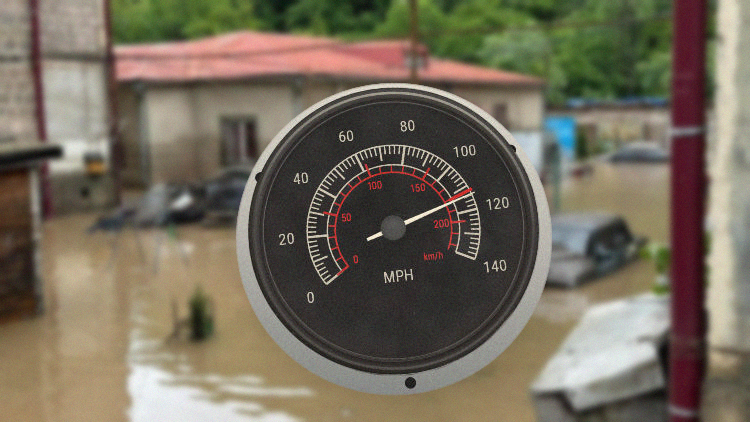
value=114 unit=mph
